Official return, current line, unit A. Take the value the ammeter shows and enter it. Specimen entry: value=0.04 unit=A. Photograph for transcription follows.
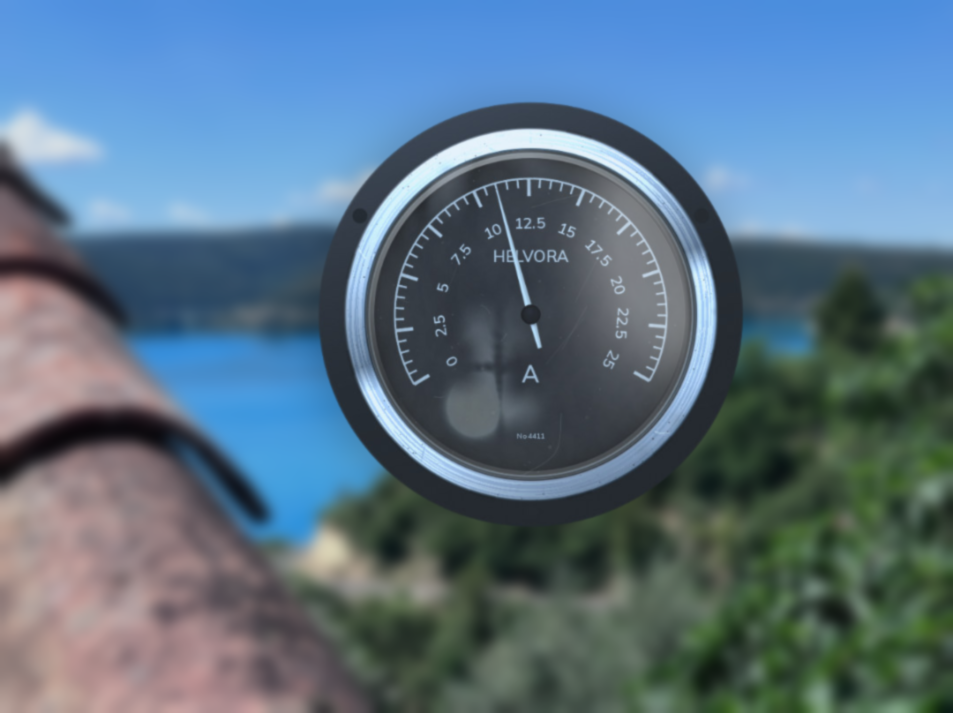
value=11 unit=A
